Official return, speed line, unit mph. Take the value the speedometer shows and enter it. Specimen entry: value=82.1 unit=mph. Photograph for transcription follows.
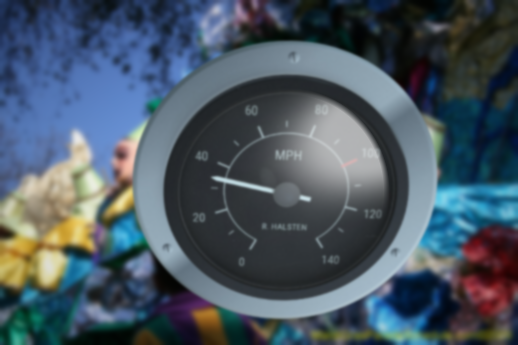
value=35 unit=mph
